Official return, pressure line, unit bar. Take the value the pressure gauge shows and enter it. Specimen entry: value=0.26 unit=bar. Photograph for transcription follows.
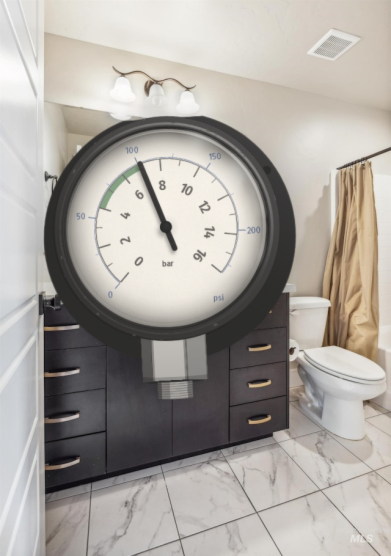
value=7 unit=bar
